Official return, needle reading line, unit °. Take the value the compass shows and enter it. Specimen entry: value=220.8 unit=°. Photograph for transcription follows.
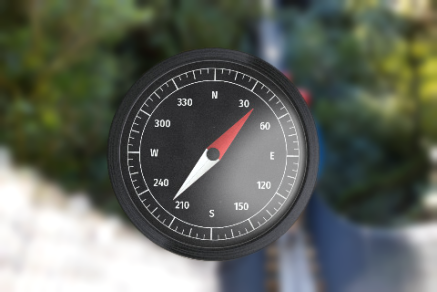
value=40 unit=°
